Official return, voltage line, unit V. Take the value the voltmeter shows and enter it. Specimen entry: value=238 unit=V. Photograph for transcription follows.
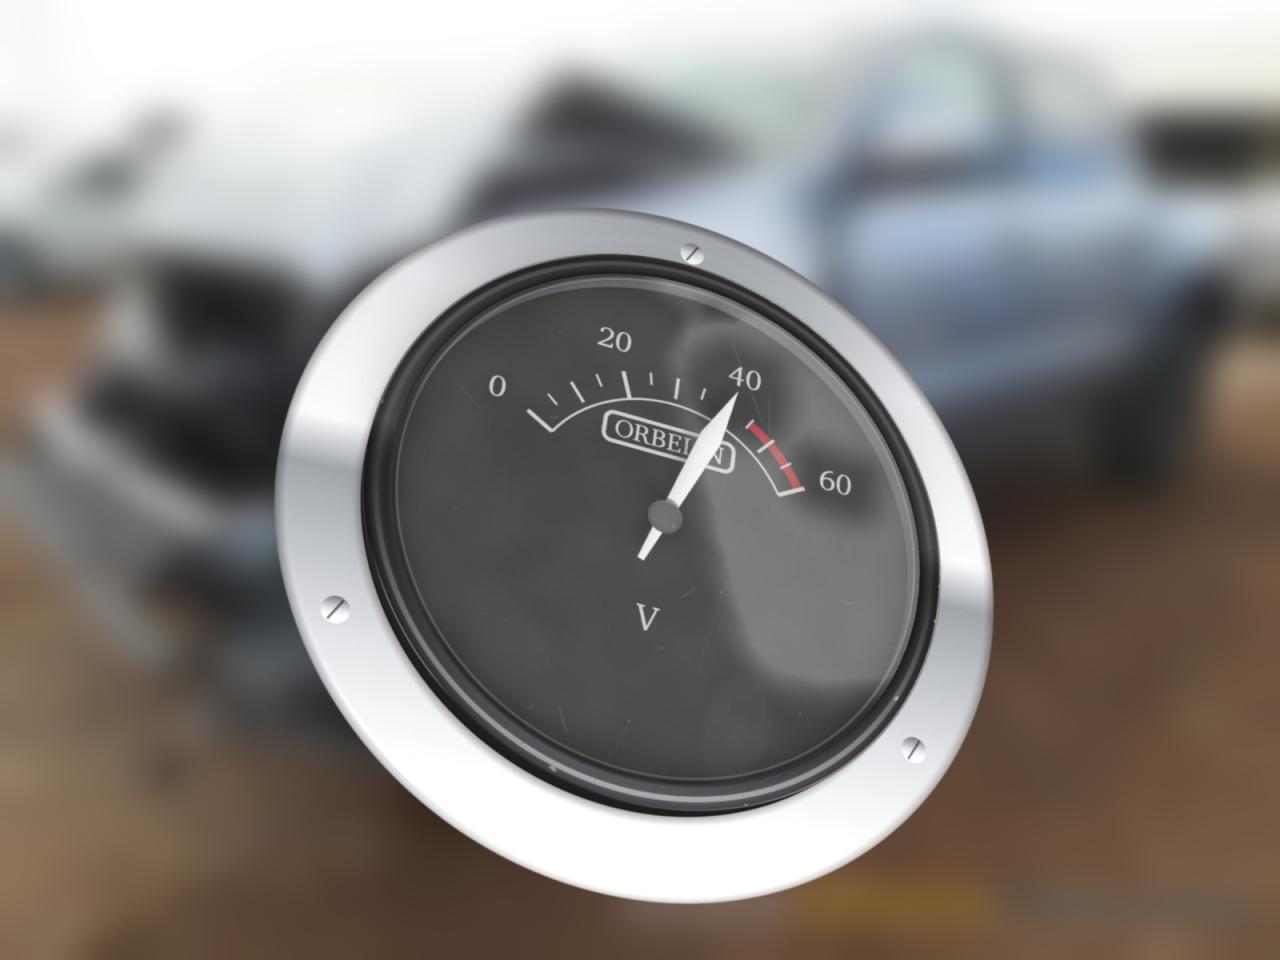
value=40 unit=V
